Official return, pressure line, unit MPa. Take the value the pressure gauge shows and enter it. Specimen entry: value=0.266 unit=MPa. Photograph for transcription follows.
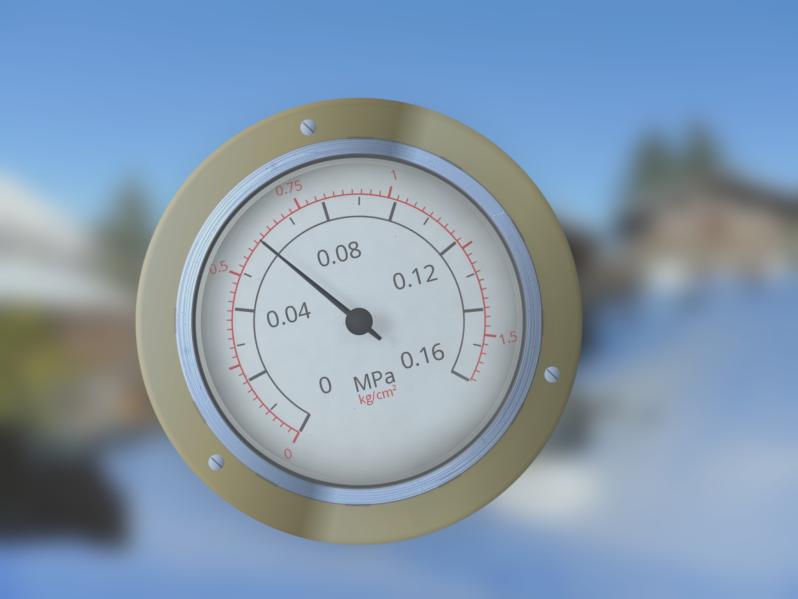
value=0.06 unit=MPa
